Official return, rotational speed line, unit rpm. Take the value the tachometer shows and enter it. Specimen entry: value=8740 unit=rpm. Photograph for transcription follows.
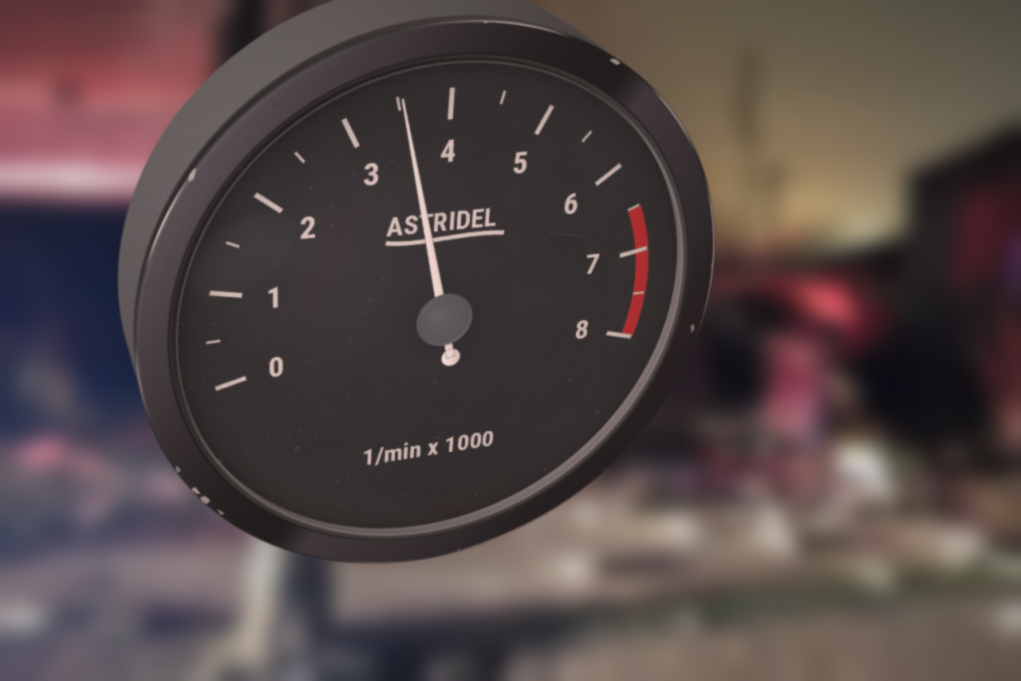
value=3500 unit=rpm
